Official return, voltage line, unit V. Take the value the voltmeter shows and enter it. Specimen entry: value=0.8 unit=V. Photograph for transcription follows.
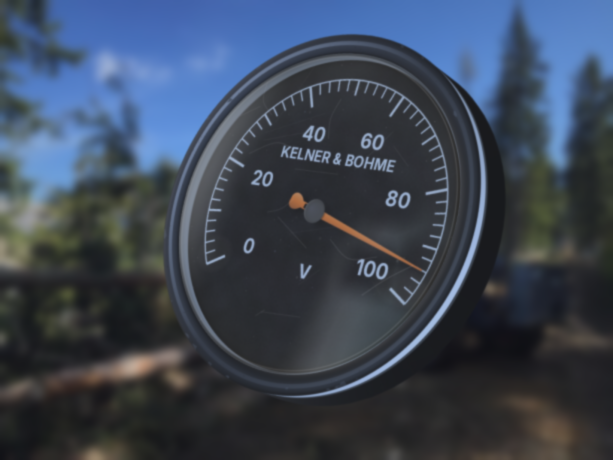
value=94 unit=V
